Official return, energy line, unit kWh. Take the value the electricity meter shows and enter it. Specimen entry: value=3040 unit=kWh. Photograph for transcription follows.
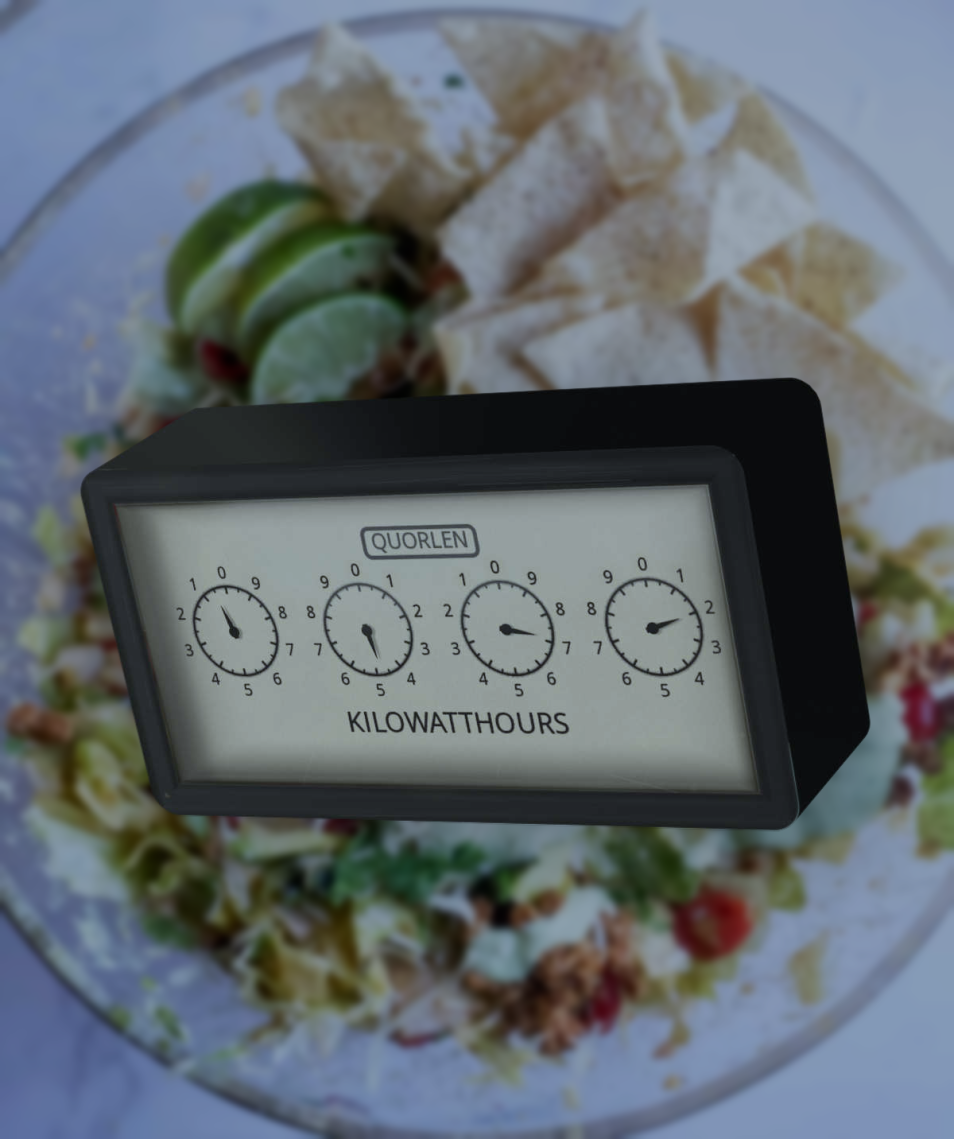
value=472 unit=kWh
